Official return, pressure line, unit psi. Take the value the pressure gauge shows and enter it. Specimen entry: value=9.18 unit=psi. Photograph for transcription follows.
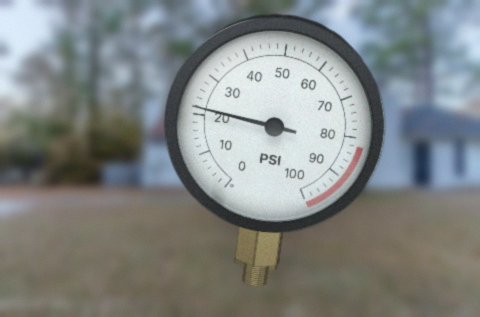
value=22 unit=psi
